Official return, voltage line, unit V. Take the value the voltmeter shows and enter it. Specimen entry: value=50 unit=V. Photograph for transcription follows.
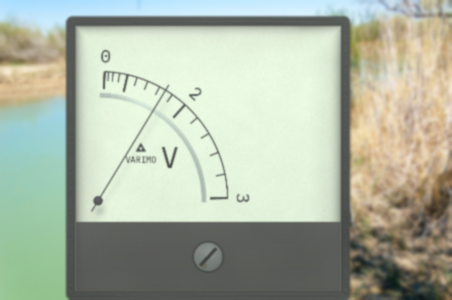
value=1.7 unit=V
